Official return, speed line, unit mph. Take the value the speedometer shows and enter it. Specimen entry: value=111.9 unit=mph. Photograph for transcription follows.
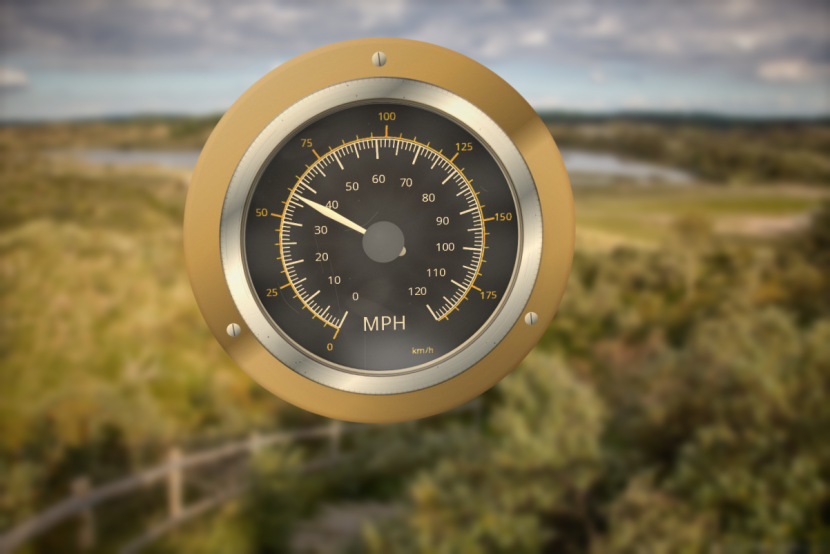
value=37 unit=mph
